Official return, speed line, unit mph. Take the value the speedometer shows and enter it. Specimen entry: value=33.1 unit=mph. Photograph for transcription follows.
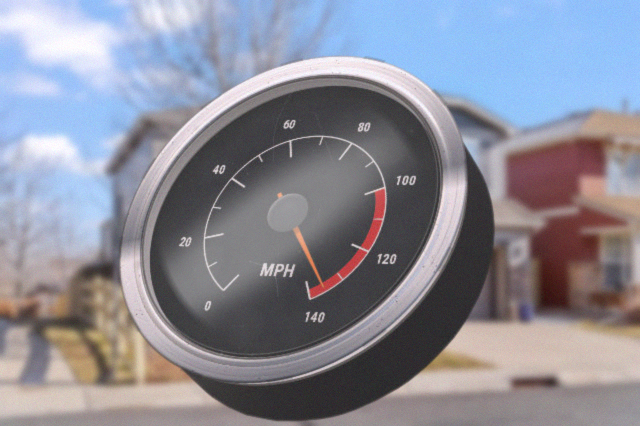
value=135 unit=mph
